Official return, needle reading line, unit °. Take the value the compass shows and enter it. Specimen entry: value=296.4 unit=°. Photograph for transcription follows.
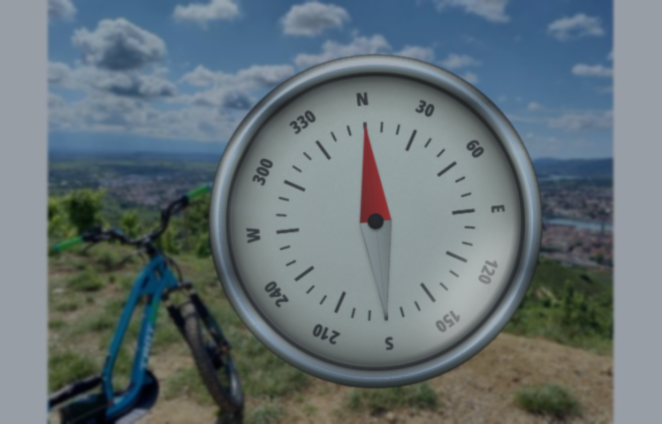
value=0 unit=°
